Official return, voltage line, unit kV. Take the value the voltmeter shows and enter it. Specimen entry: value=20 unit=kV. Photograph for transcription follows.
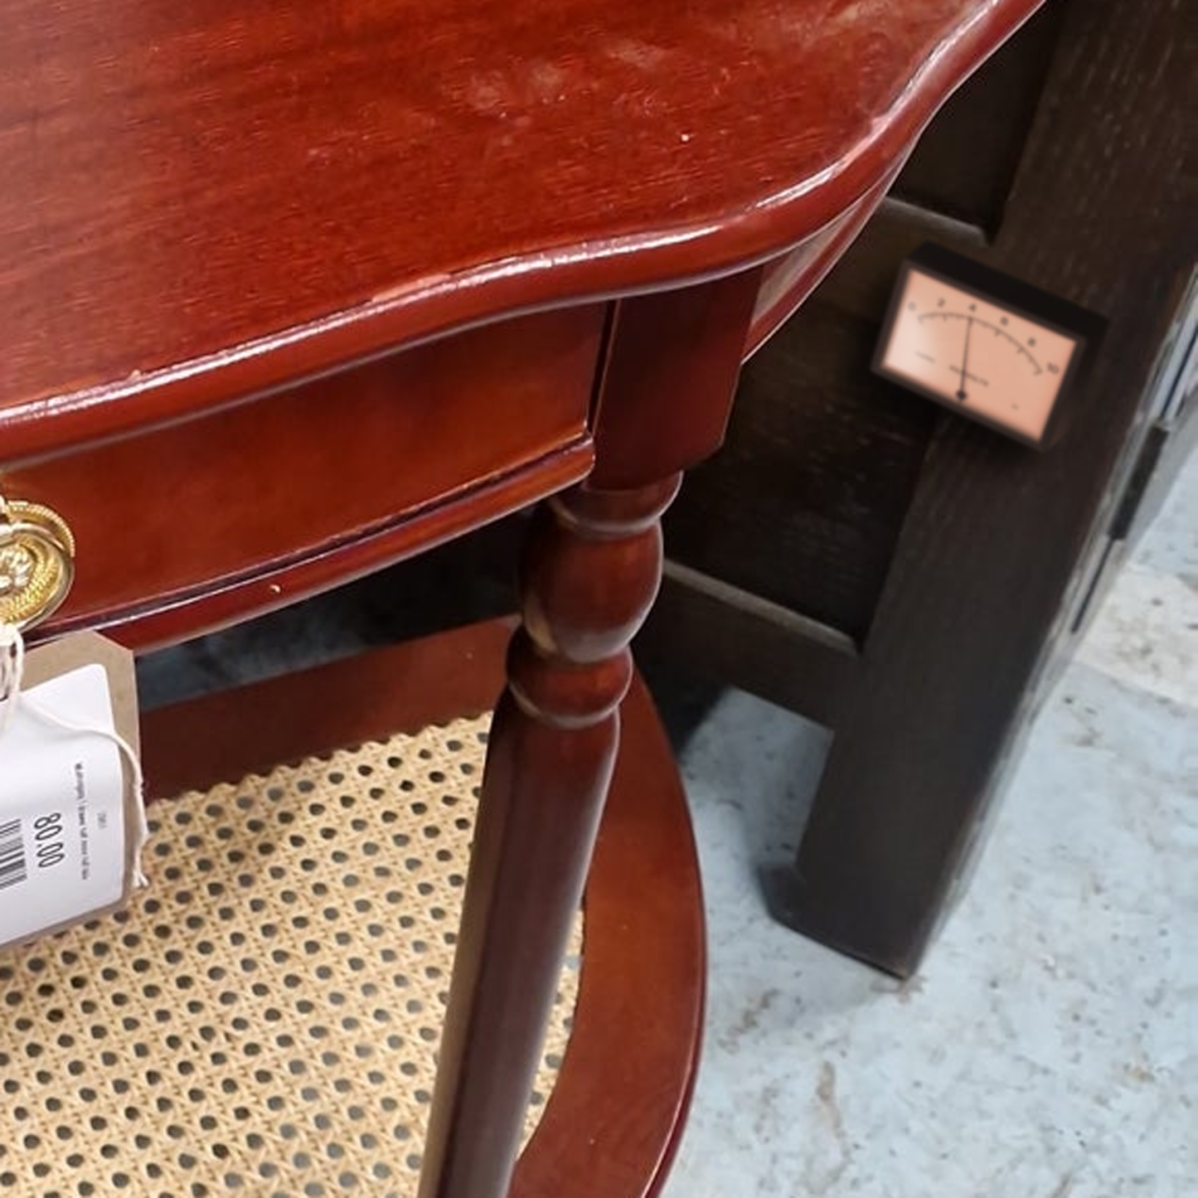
value=4 unit=kV
